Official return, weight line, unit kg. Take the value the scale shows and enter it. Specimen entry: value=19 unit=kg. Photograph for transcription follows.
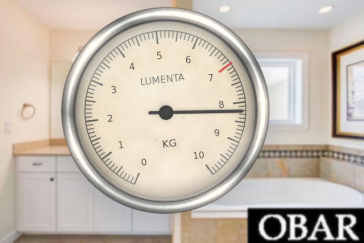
value=8.2 unit=kg
